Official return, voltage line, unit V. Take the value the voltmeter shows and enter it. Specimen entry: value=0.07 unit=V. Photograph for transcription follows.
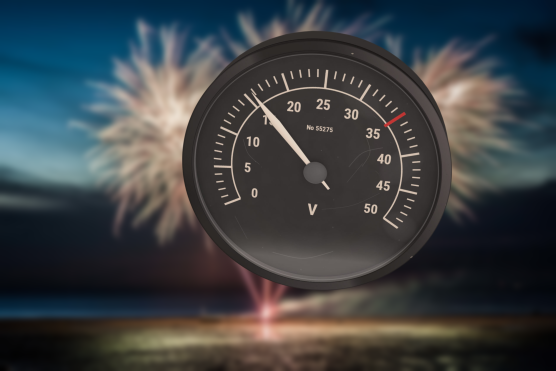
value=16 unit=V
